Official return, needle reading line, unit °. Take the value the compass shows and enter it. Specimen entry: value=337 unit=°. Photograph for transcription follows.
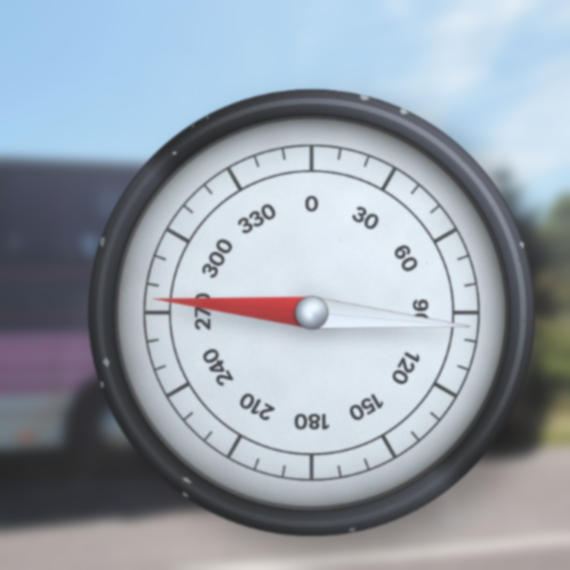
value=275 unit=°
